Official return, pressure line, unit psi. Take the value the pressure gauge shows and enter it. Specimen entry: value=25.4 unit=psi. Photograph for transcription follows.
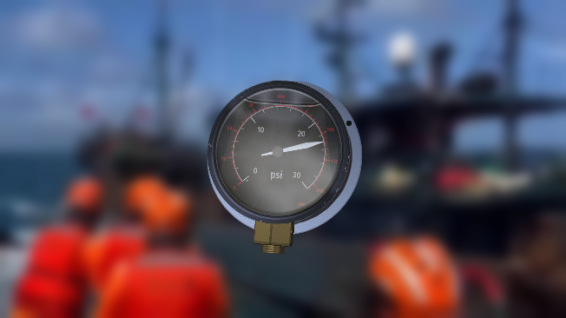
value=23 unit=psi
